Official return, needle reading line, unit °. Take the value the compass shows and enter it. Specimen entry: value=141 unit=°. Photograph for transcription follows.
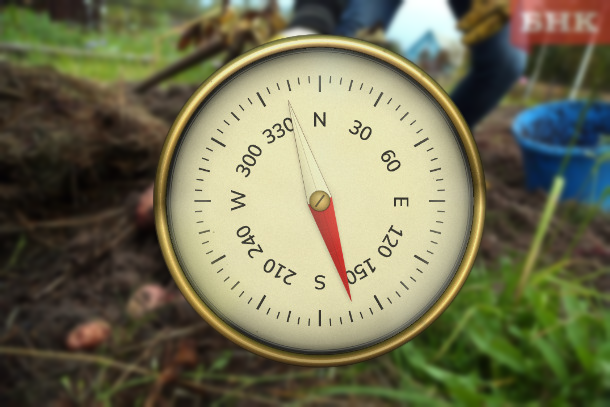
value=162.5 unit=°
